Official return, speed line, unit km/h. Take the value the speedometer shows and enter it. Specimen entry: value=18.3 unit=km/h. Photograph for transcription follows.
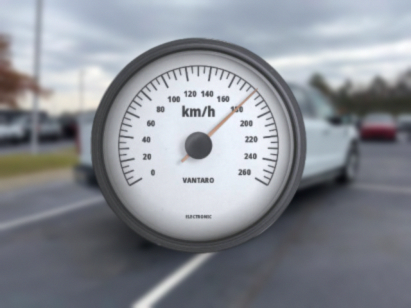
value=180 unit=km/h
